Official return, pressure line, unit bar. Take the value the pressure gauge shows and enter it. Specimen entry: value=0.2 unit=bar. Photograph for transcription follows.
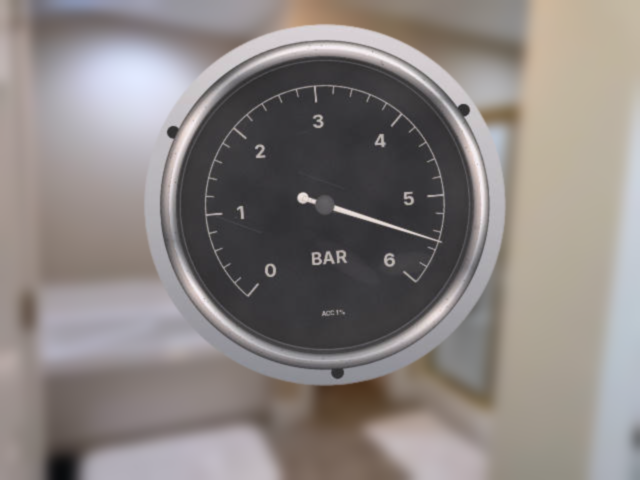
value=5.5 unit=bar
